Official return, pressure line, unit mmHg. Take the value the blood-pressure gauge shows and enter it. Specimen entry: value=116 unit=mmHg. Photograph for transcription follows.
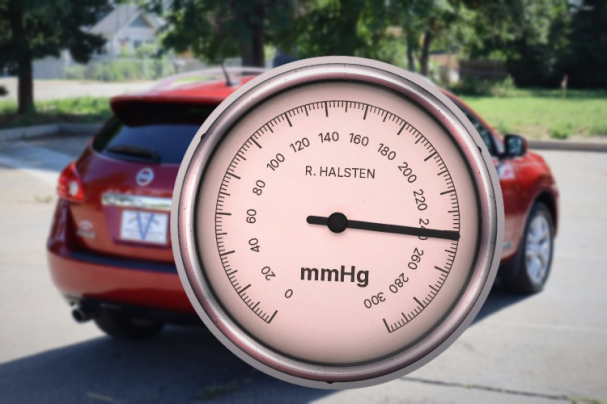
value=242 unit=mmHg
